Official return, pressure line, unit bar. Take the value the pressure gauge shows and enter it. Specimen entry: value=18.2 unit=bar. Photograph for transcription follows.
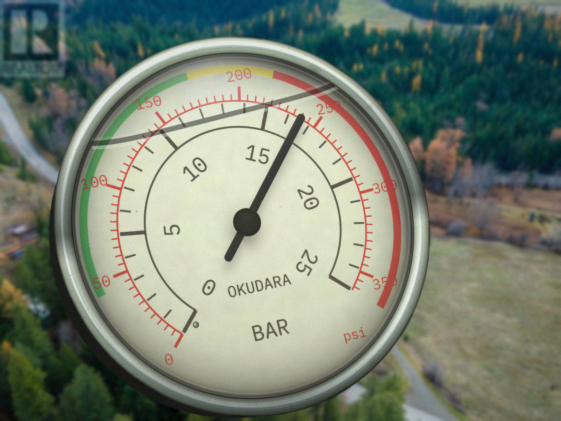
value=16.5 unit=bar
